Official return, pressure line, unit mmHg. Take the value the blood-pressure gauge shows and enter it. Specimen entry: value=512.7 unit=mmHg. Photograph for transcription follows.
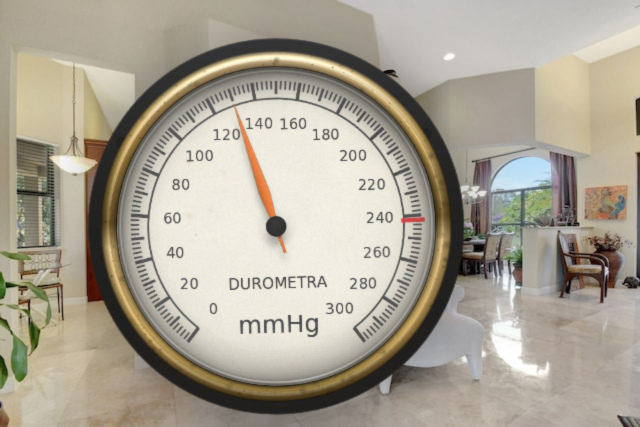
value=130 unit=mmHg
